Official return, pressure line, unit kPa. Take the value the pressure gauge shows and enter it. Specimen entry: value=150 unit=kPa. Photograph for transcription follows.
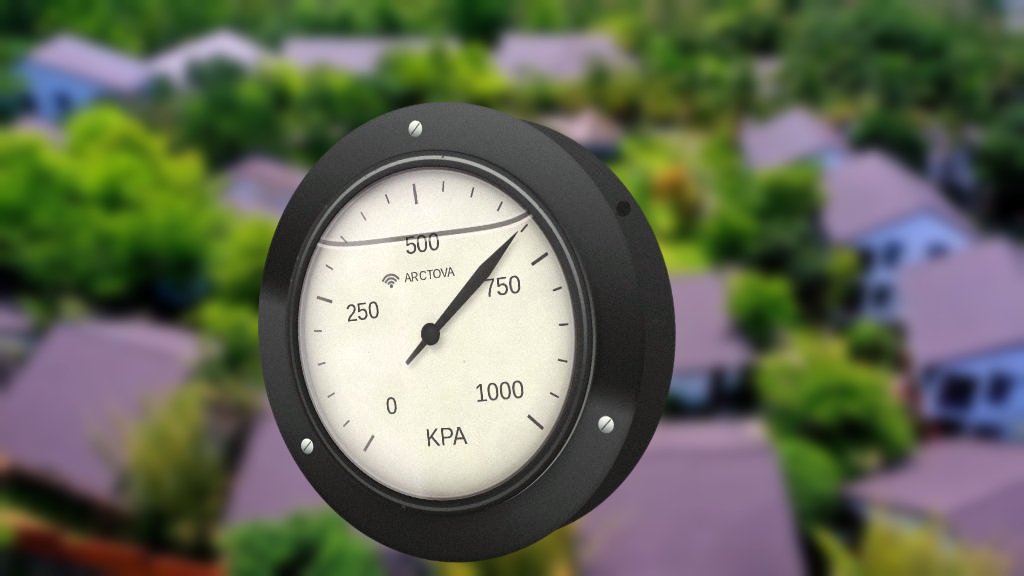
value=700 unit=kPa
